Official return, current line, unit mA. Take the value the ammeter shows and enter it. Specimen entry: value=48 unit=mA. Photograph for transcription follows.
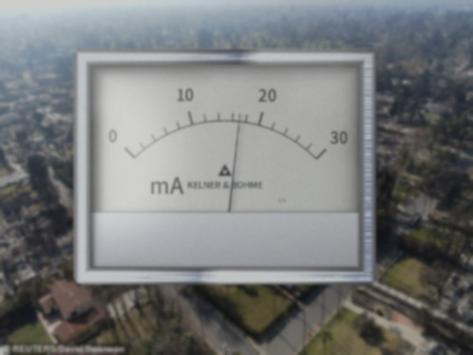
value=17 unit=mA
